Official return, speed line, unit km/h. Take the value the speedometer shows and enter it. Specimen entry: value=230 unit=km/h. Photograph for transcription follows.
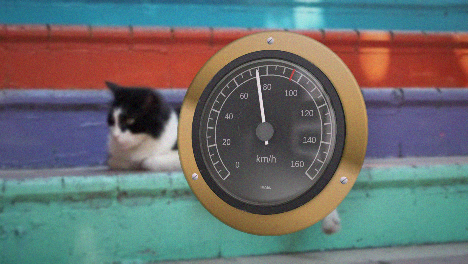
value=75 unit=km/h
